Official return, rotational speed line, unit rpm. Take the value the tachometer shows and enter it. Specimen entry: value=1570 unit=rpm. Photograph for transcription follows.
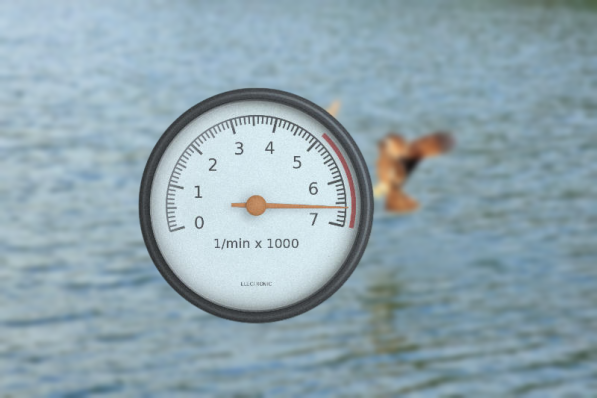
value=6600 unit=rpm
